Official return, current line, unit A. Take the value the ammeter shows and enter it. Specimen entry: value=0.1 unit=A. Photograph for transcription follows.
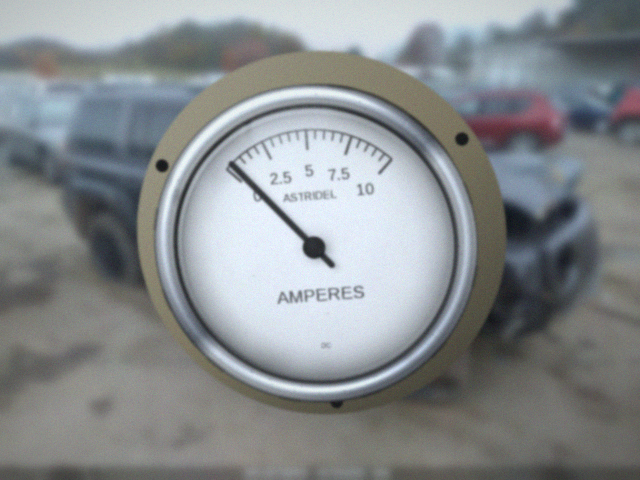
value=0.5 unit=A
